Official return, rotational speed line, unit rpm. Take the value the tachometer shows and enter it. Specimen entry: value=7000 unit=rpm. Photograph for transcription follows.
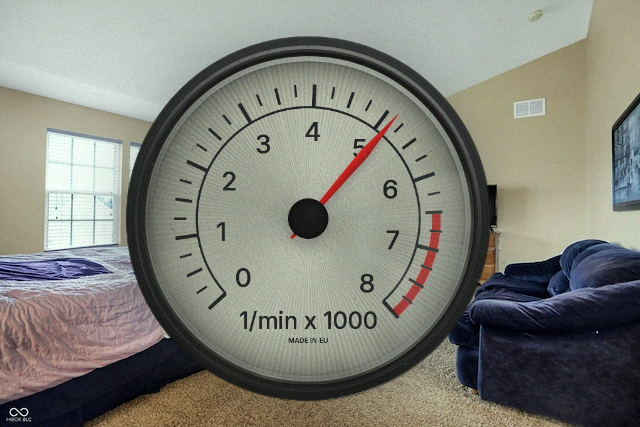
value=5125 unit=rpm
